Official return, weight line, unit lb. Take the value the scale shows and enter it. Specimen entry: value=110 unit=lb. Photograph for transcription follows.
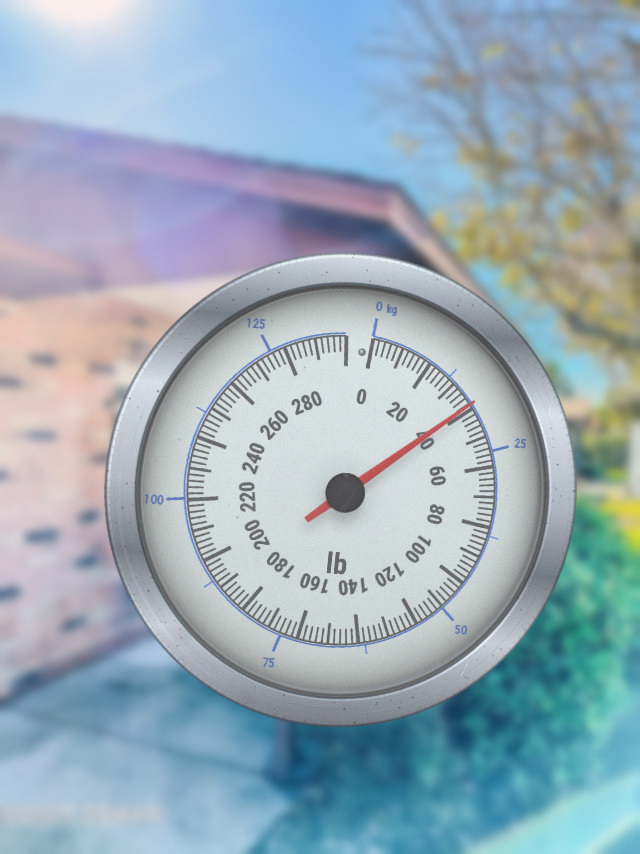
value=38 unit=lb
